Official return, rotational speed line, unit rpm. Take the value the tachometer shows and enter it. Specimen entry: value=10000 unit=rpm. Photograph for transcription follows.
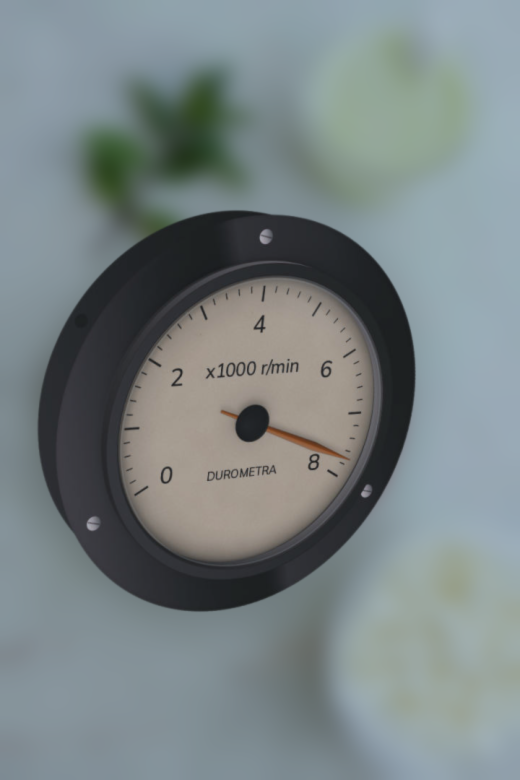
value=7700 unit=rpm
